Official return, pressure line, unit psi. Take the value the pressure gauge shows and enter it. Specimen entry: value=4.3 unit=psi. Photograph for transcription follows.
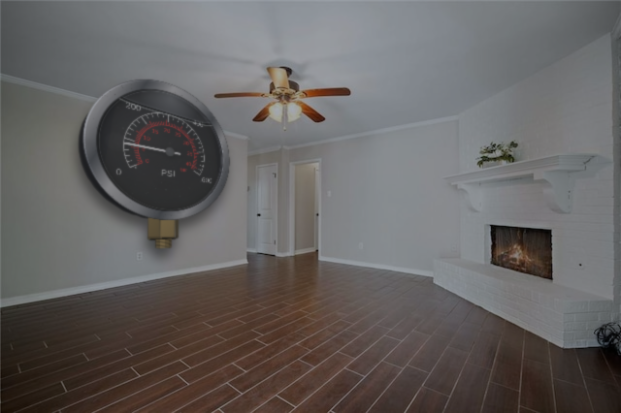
value=80 unit=psi
